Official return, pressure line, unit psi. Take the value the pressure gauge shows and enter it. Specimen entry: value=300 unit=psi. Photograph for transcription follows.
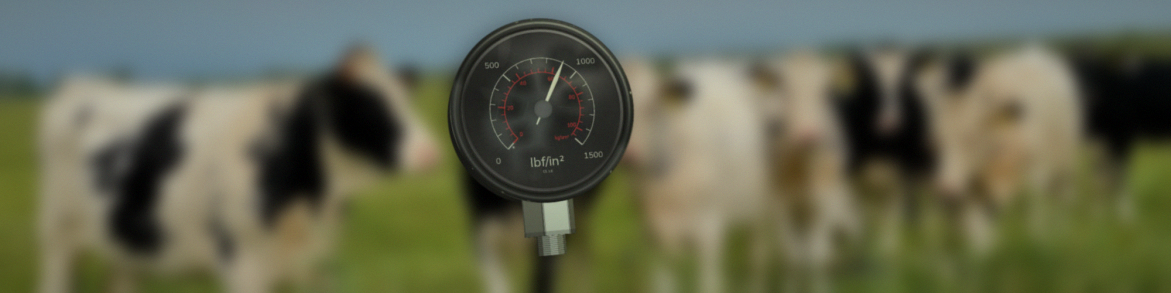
value=900 unit=psi
